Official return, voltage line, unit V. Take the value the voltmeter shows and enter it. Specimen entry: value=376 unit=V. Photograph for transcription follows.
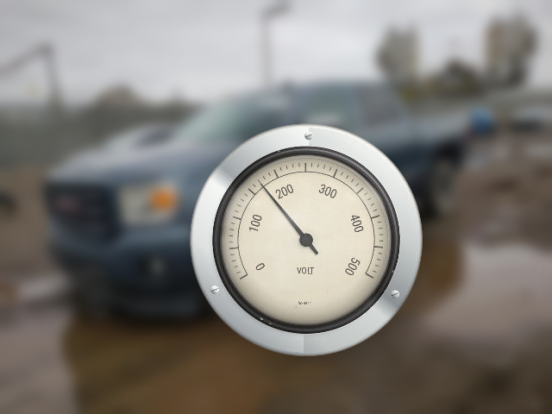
value=170 unit=V
